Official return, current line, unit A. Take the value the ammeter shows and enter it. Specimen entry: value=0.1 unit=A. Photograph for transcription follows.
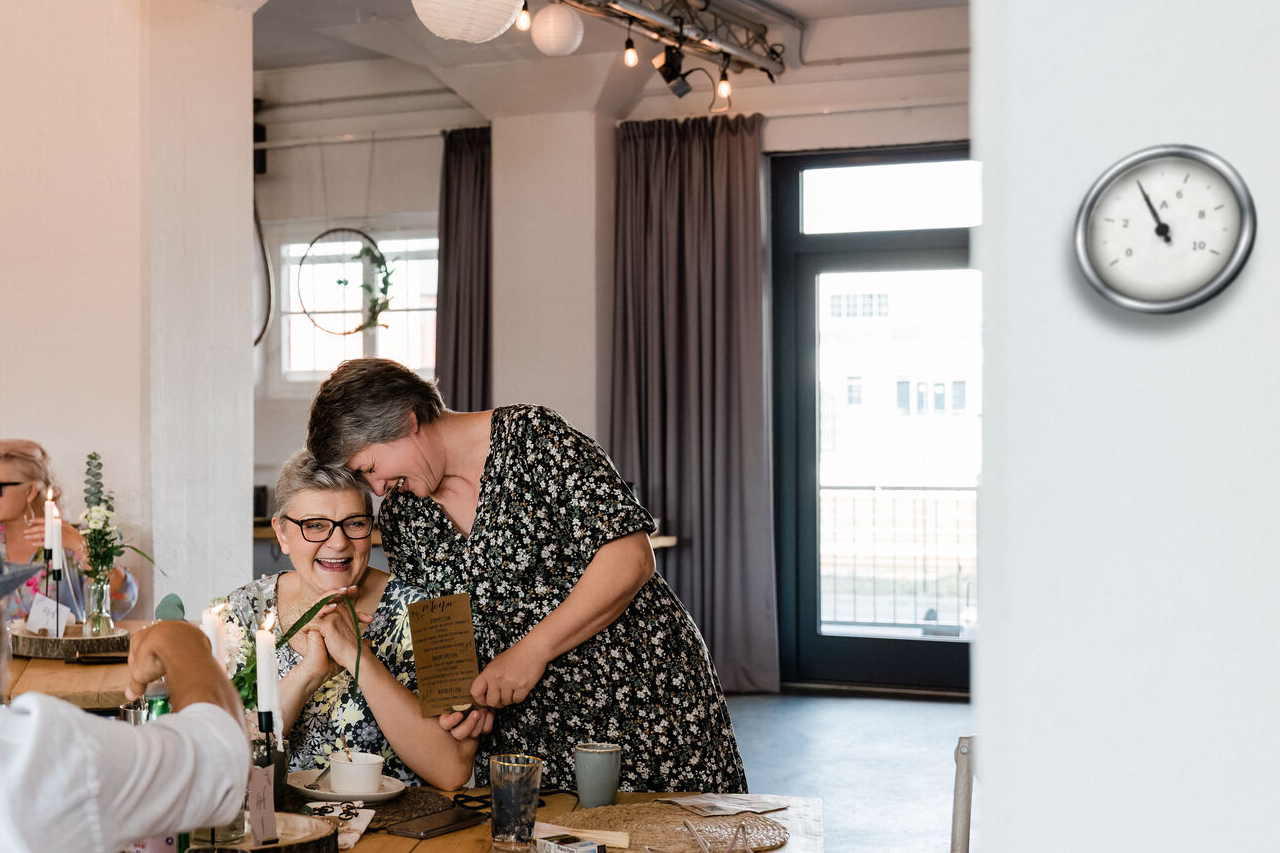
value=4 unit=A
